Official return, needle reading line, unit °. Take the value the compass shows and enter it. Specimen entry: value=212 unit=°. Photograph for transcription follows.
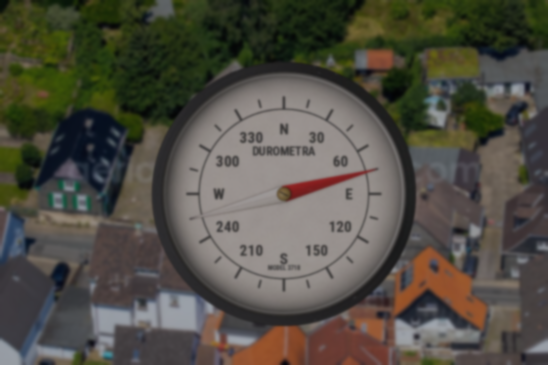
value=75 unit=°
